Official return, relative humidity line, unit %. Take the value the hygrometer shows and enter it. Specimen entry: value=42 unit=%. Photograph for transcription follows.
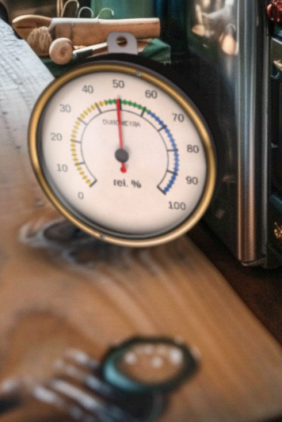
value=50 unit=%
